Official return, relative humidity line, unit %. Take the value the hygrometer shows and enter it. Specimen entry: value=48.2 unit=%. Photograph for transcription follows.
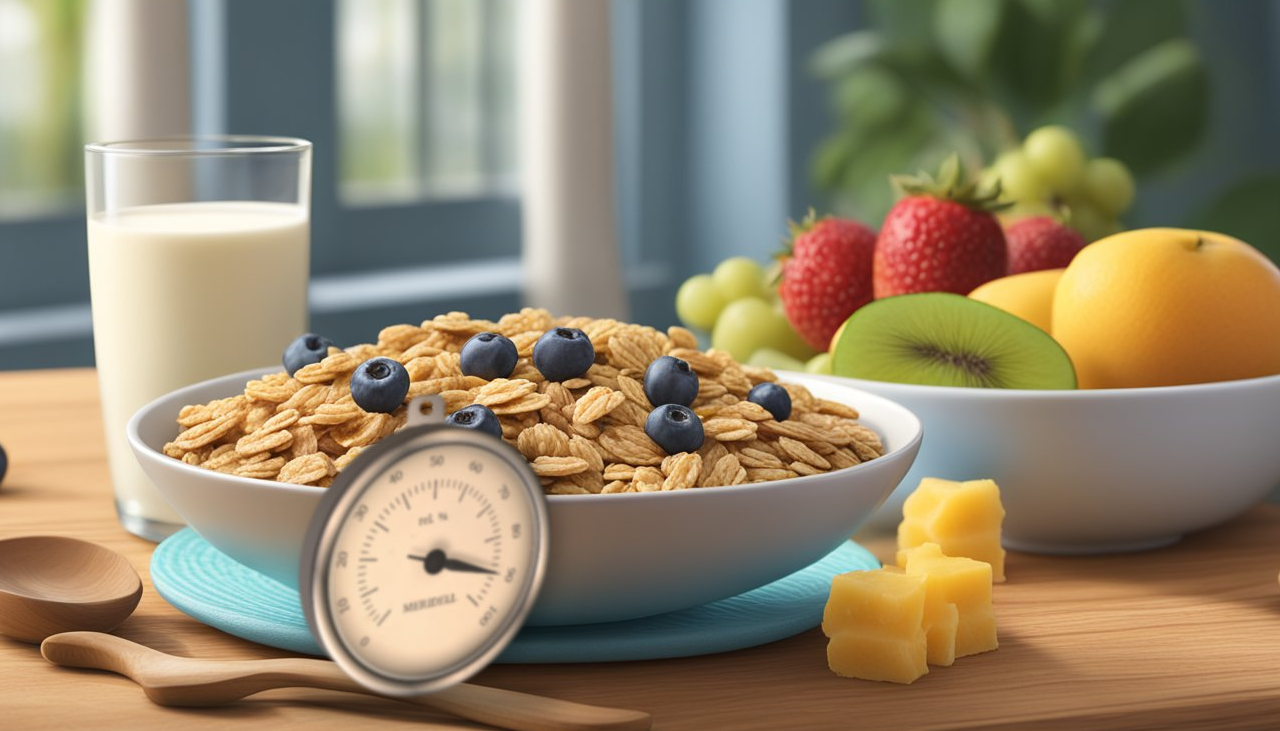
value=90 unit=%
